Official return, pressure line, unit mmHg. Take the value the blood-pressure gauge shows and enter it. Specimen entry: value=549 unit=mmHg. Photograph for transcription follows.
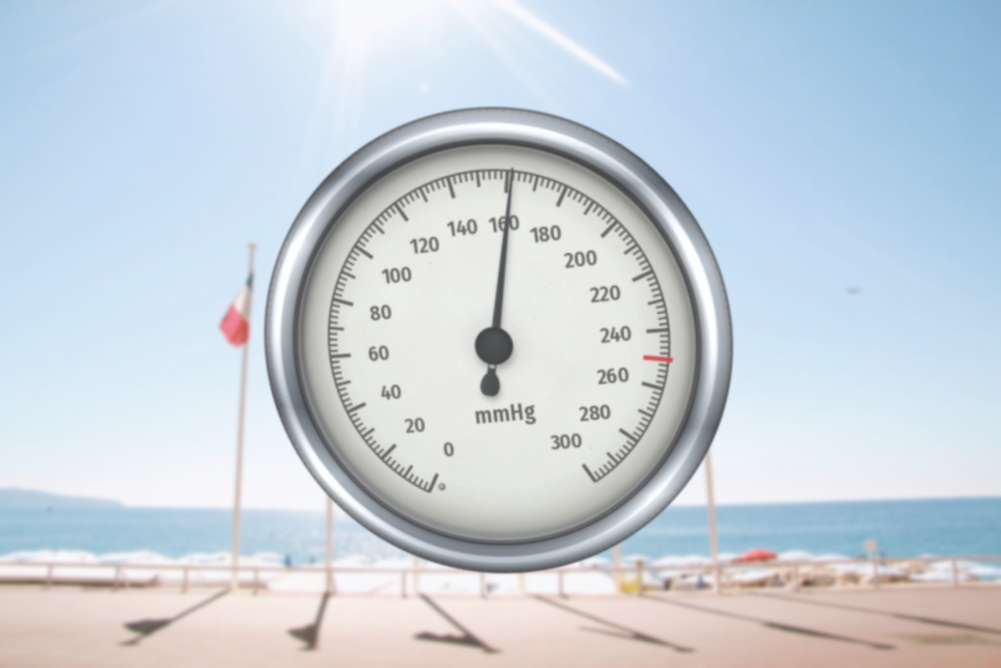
value=162 unit=mmHg
